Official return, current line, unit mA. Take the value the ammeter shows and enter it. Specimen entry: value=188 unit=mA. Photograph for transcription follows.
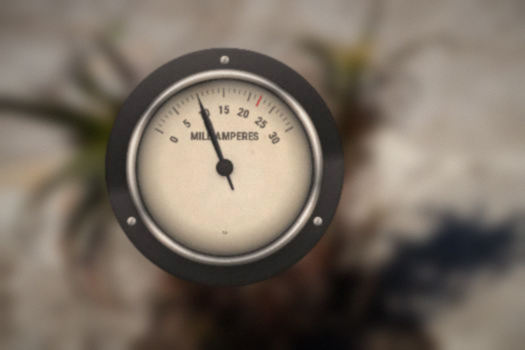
value=10 unit=mA
